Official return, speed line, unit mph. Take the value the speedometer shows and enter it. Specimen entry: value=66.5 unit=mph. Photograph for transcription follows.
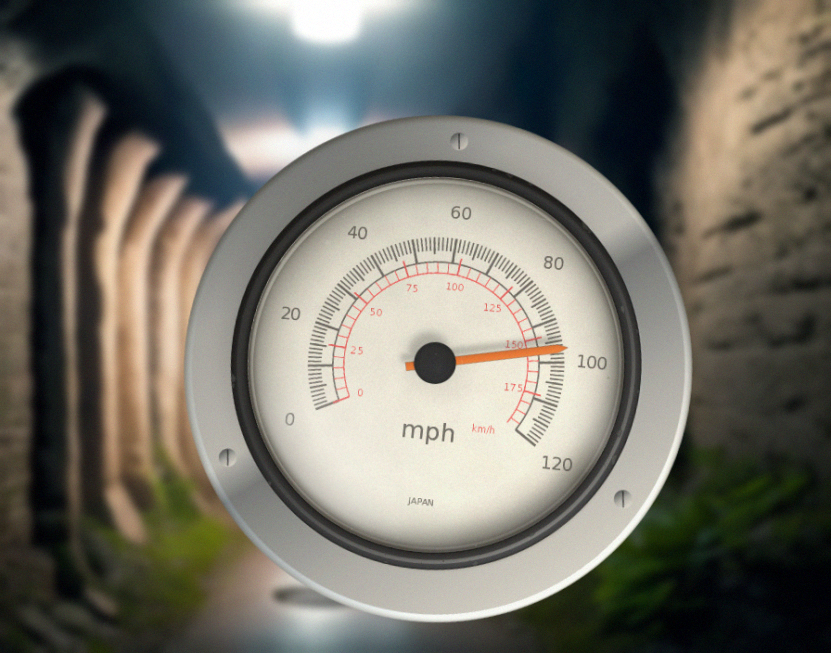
value=97 unit=mph
